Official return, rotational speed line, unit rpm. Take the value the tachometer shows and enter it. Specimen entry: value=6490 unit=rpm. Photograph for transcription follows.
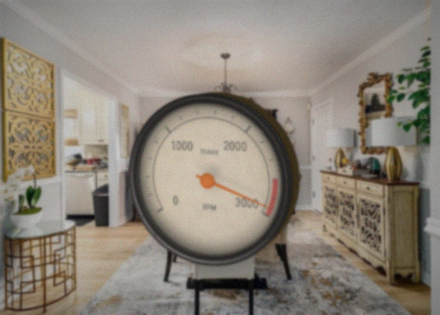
value=2900 unit=rpm
